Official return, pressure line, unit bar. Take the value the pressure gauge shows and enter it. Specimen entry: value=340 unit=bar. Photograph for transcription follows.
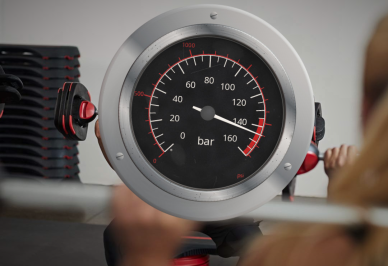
value=145 unit=bar
